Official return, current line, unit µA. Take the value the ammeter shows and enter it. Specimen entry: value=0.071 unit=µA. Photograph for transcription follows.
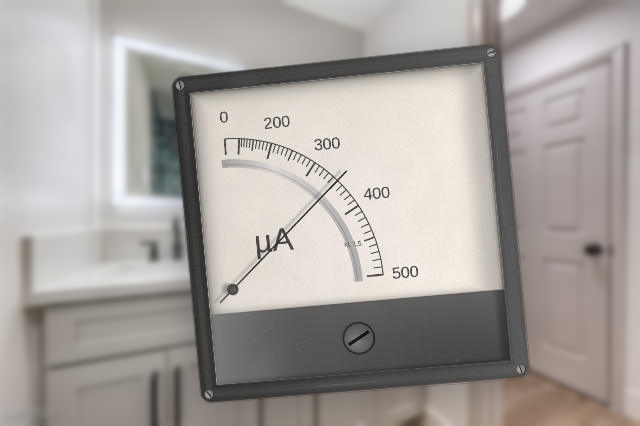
value=350 unit=µA
